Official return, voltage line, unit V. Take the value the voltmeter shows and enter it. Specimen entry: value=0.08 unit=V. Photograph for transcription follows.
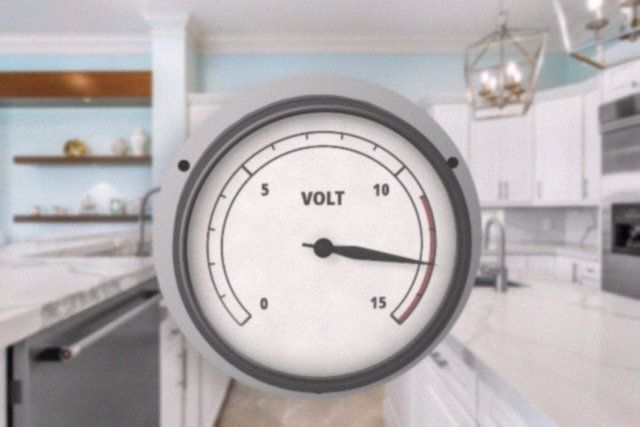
value=13 unit=V
